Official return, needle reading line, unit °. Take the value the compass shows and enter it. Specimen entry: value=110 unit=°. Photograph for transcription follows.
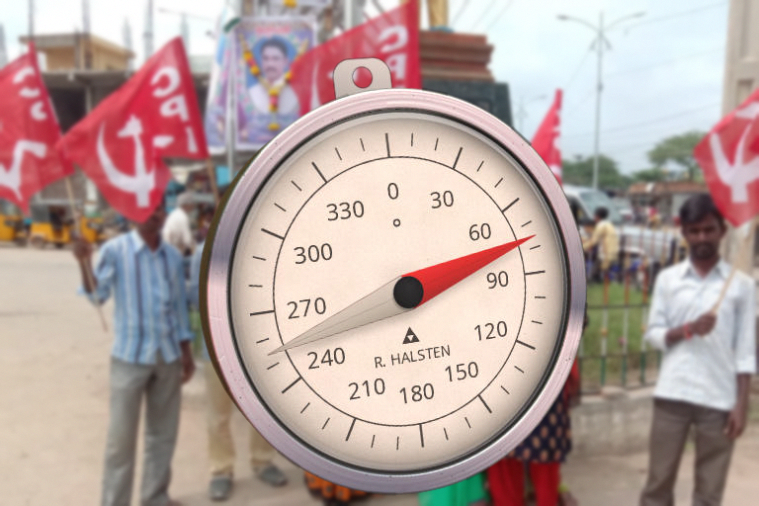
value=75 unit=°
